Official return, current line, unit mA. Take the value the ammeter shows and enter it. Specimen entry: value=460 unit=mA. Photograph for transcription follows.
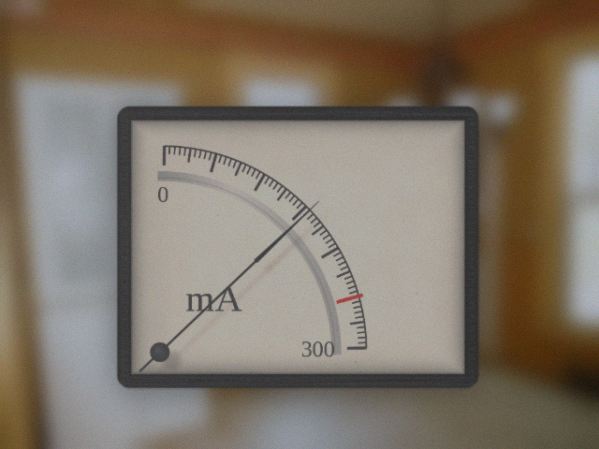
value=155 unit=mA
